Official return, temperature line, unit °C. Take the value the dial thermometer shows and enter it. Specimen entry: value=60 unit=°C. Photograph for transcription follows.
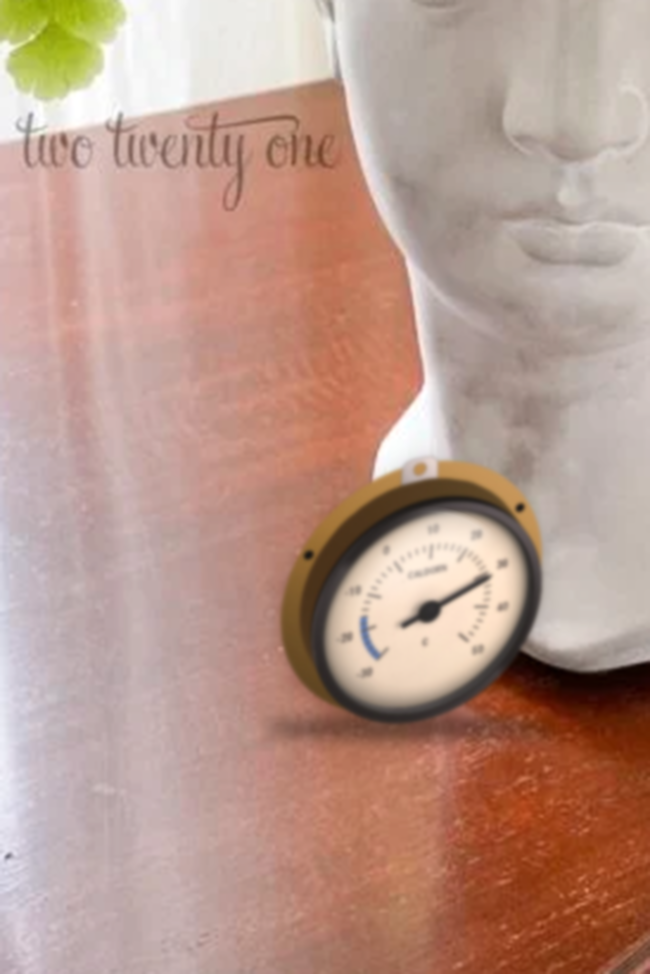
value=30 unit=°C
